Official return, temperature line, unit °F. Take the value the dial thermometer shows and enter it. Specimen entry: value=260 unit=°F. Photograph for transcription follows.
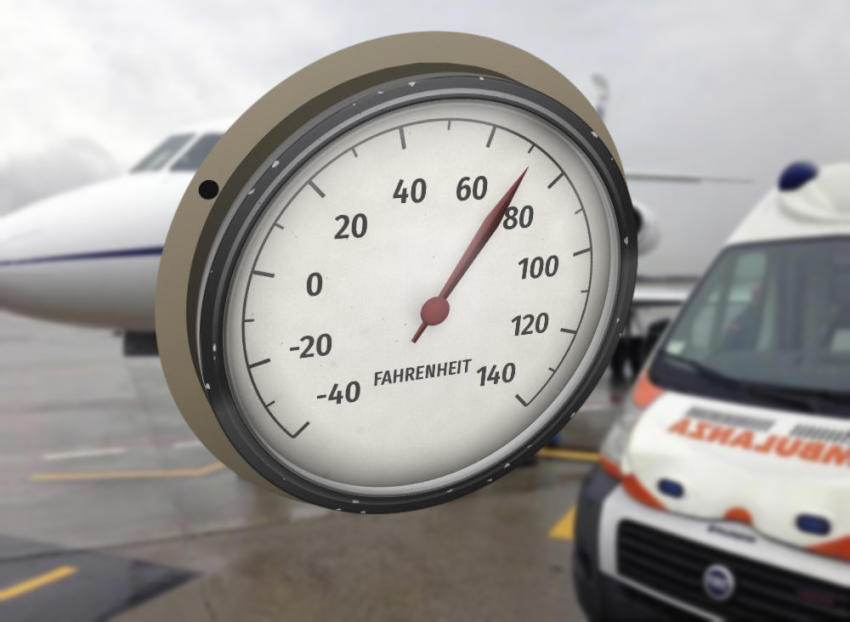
value=70 unit=°F
